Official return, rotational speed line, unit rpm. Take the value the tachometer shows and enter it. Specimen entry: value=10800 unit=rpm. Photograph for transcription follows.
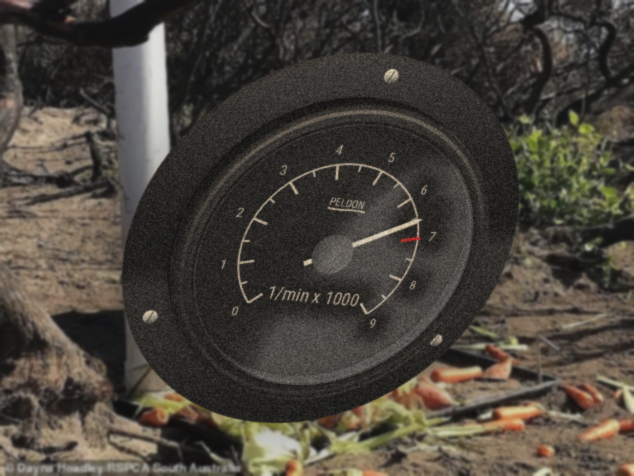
value=6500 unit=rpm
